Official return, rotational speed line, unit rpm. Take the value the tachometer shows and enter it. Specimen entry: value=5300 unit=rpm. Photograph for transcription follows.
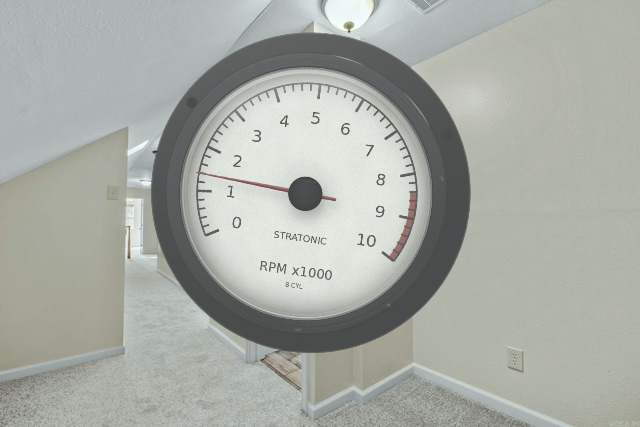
value=1400 unit=rpm
